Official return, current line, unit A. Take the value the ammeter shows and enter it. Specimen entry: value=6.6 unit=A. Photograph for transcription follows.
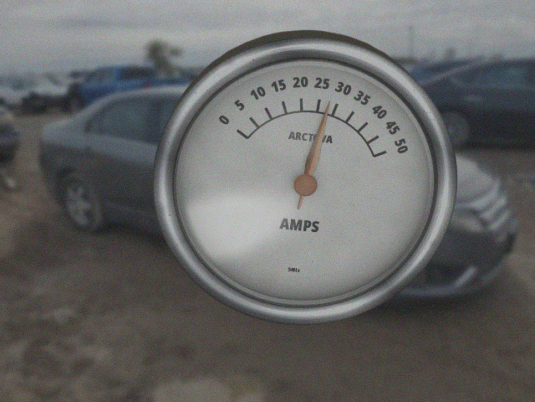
value=27.5 unit=A
